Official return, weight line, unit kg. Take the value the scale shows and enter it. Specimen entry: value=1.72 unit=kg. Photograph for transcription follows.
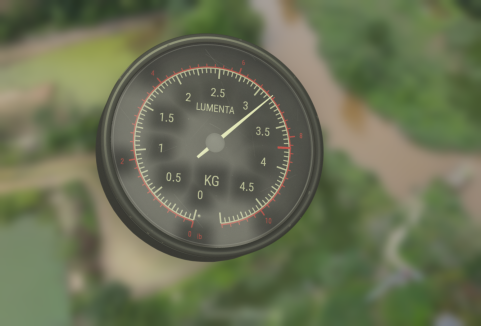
value=3.15 unit=kg
